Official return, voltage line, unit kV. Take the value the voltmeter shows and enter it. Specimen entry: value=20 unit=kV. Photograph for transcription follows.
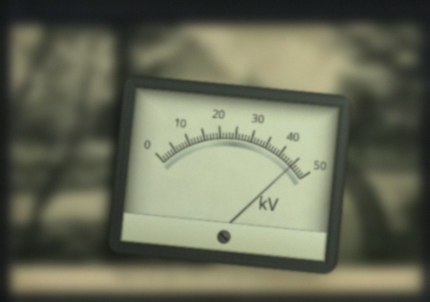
value=45 unit=kV
